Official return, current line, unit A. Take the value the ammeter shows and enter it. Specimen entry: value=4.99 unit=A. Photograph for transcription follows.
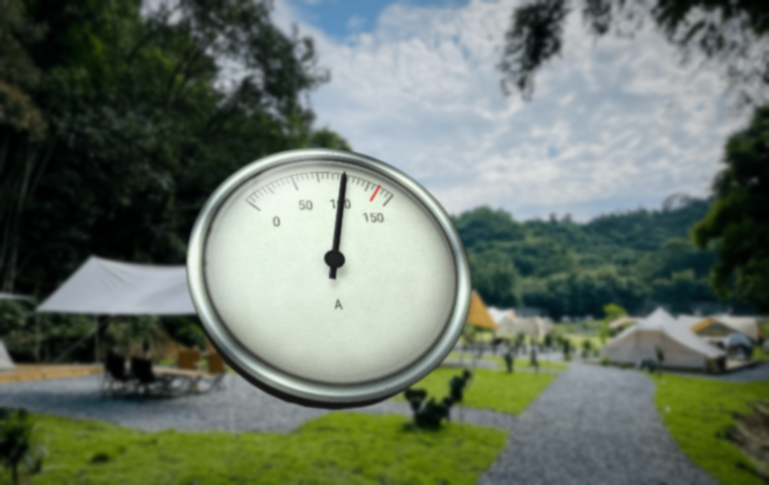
value=100 unit=A
